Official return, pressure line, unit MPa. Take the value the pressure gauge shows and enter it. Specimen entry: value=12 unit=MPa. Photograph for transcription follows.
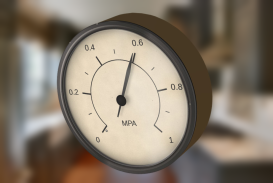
value=0.6 unit=MPa
